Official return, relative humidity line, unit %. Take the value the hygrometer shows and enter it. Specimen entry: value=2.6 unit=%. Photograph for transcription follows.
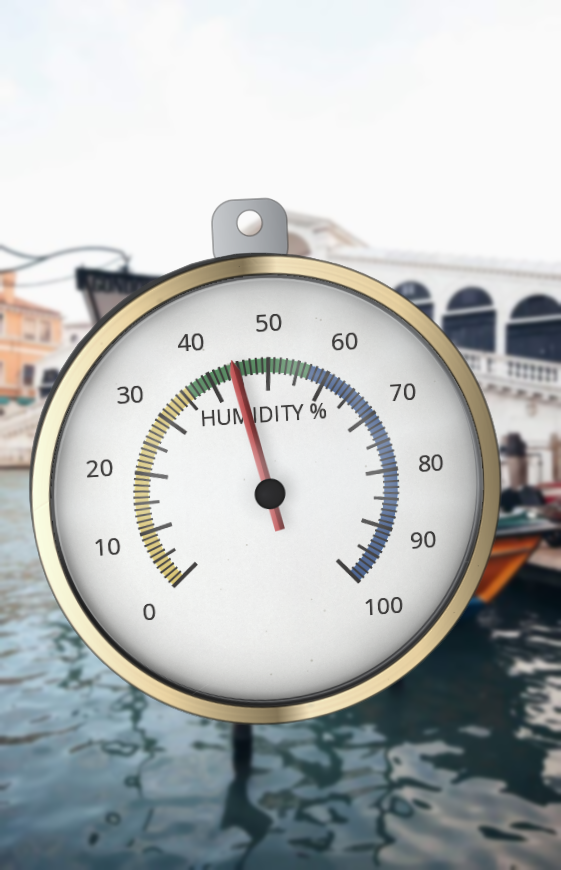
value=44 unit=%
